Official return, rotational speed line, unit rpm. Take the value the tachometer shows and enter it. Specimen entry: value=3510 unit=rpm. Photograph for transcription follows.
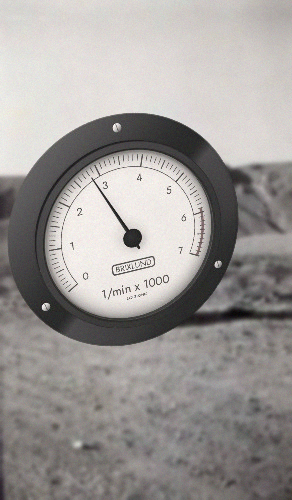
value=2800 unit=rpm
